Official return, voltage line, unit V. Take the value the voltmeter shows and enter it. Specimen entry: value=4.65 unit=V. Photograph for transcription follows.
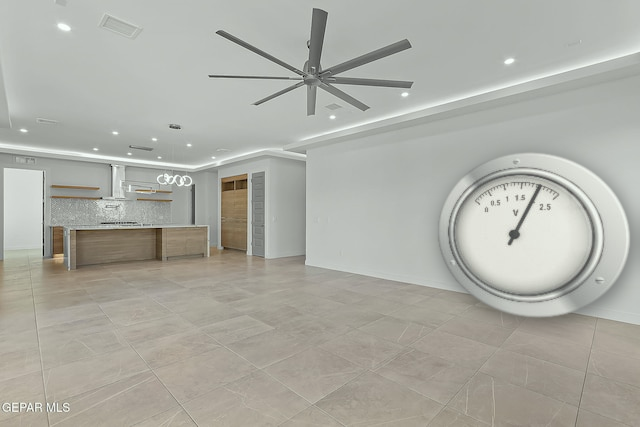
value=2 unit=V
